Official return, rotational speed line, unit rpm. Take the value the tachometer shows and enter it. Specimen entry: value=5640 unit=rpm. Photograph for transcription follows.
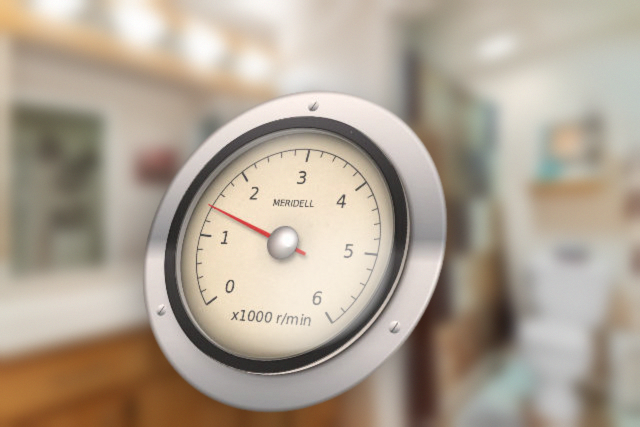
value=1400 unit=rpm
